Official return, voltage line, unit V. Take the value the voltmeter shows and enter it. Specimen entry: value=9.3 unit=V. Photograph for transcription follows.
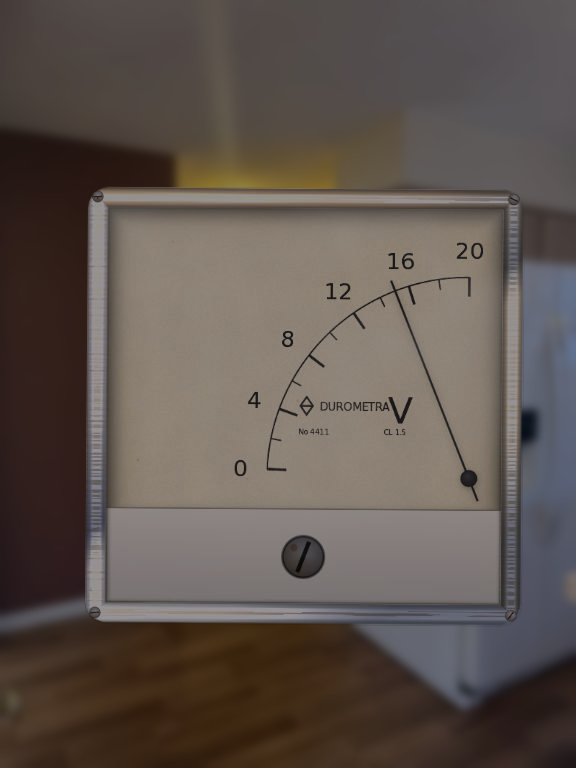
value=15 unit=V
